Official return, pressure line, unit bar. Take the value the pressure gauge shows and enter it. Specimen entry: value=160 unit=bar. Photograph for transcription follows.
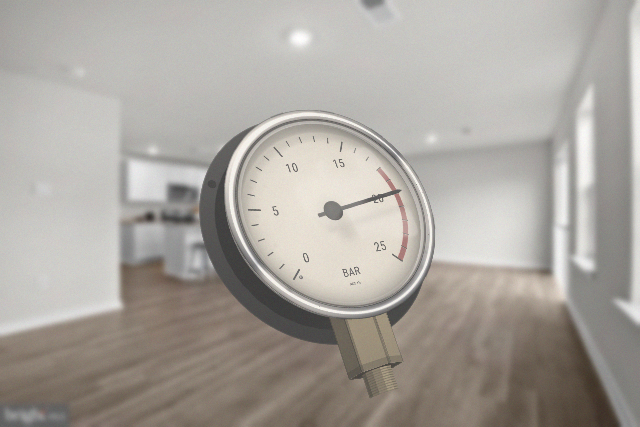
value=20 unit=bar
